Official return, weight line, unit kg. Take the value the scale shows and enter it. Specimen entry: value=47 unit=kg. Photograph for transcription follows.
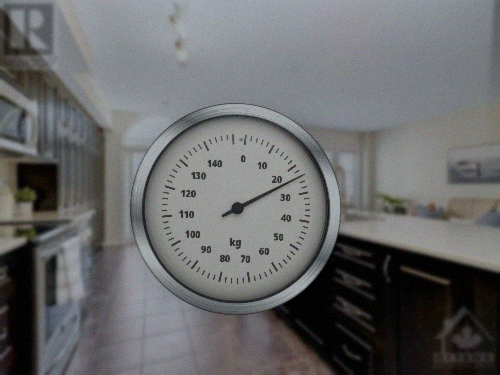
value=24 unit=kg
